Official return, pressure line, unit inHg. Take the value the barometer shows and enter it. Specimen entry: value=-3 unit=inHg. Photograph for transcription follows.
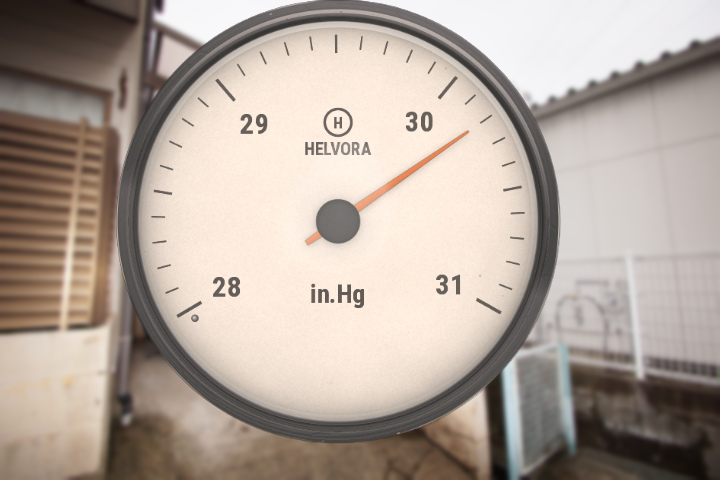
value=30.2 unit=inHg
